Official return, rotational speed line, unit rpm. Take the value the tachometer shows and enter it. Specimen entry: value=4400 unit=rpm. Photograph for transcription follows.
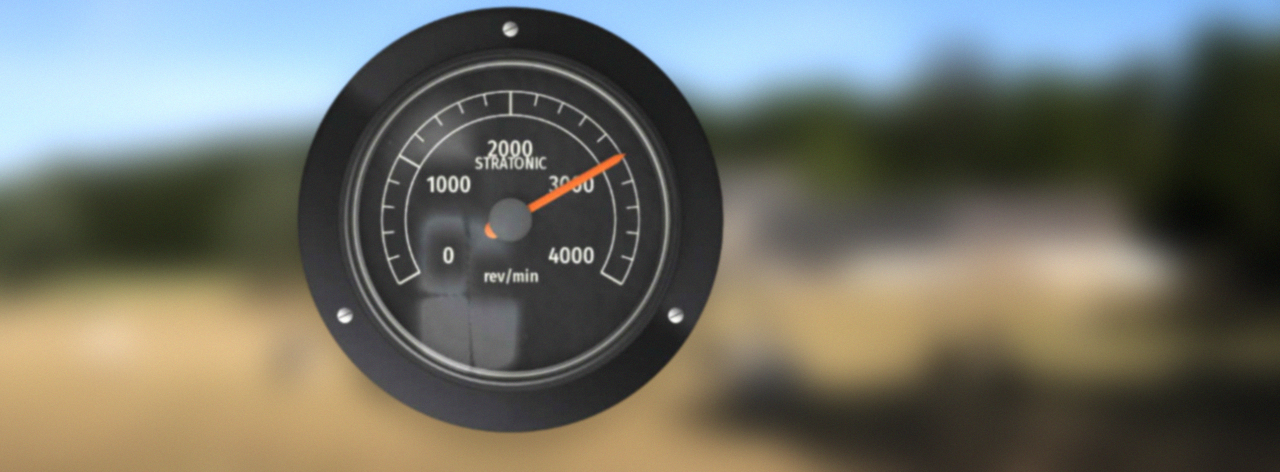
value=3000 unit=rpm
